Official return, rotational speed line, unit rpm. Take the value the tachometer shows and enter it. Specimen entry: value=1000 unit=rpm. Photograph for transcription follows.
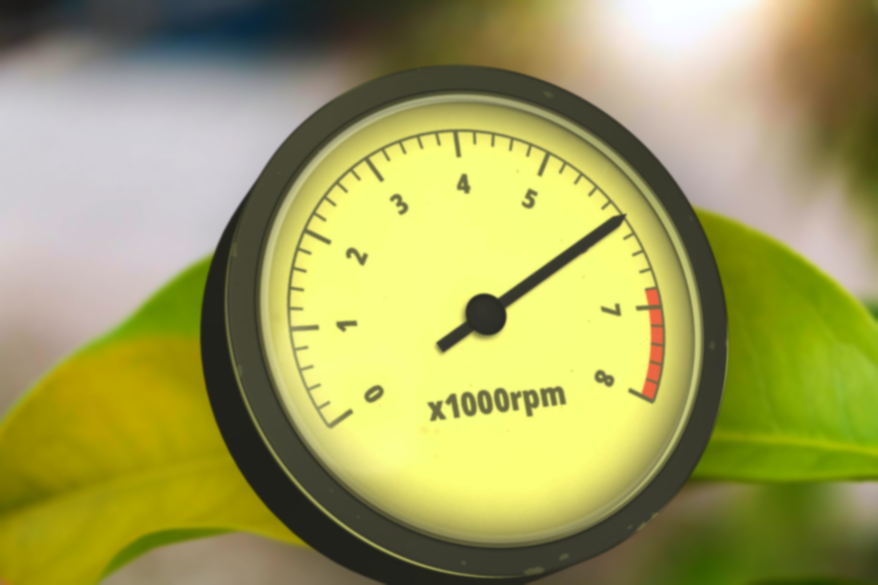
value=6000 unit=rpm
